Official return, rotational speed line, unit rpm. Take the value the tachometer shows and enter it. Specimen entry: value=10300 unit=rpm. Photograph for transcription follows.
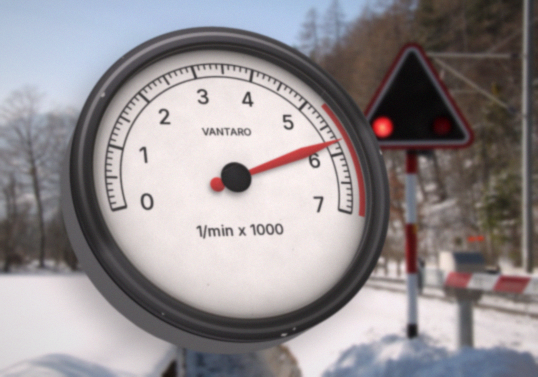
value=5800 unit=rpm
